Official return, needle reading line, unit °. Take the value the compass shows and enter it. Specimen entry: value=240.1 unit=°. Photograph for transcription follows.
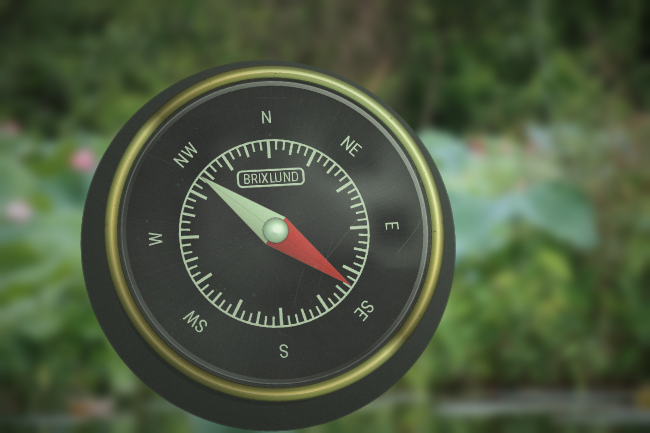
value=130 unit=°
